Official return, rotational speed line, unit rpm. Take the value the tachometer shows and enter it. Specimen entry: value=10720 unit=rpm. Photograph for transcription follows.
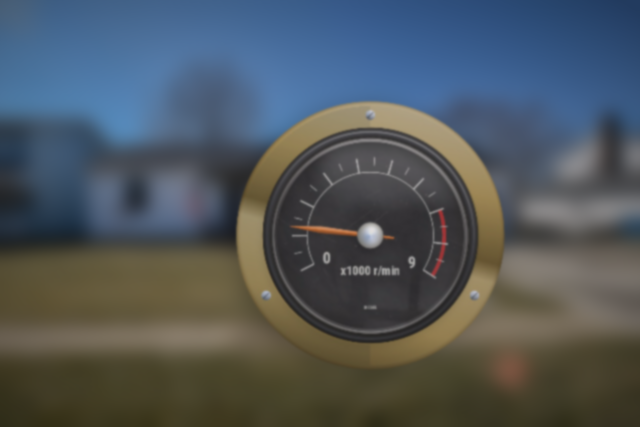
value=1250 unit=rpm
